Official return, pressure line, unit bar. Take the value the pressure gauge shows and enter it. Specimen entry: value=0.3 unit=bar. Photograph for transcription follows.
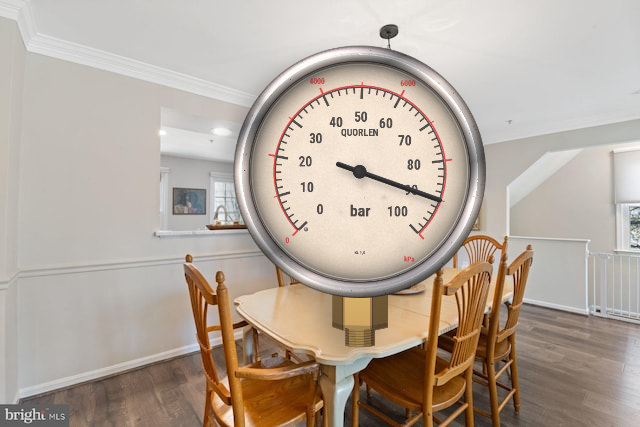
value=90 unit=bar
